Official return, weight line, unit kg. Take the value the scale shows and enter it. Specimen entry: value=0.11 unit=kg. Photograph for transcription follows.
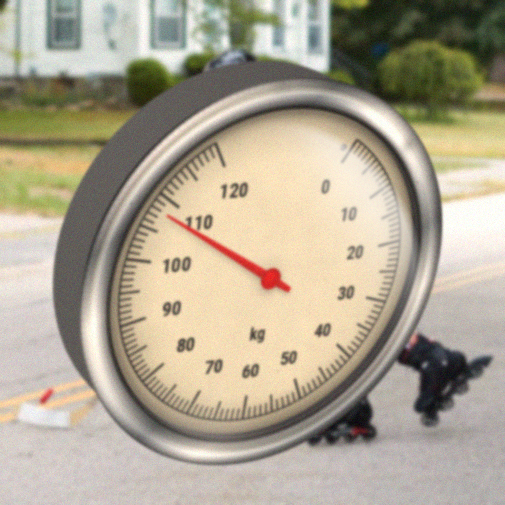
value=108 unit=kg
